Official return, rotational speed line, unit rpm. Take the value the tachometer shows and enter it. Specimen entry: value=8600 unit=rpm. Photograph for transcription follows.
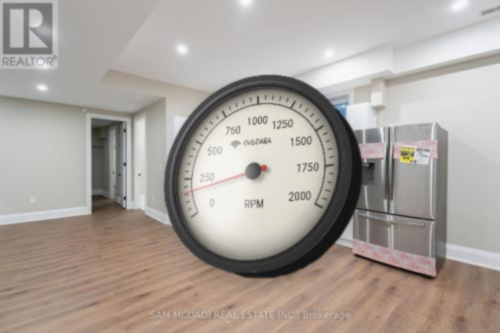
value=150 unit=rpm
